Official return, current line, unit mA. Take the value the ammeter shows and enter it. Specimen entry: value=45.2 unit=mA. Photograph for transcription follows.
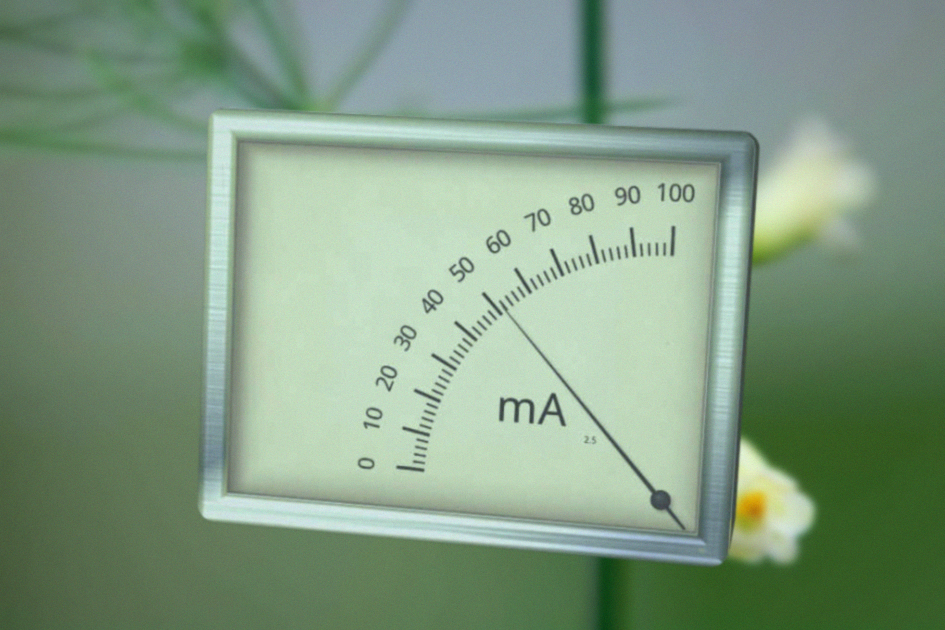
value=52 unit=mA
